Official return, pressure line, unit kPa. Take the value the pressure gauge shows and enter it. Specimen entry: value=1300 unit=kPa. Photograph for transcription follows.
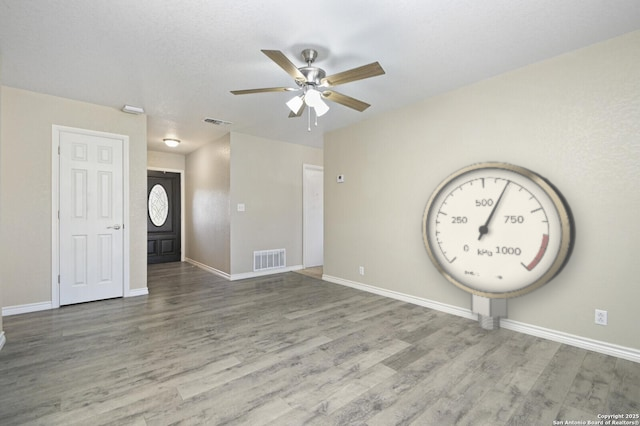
value=600 unit=kPa
